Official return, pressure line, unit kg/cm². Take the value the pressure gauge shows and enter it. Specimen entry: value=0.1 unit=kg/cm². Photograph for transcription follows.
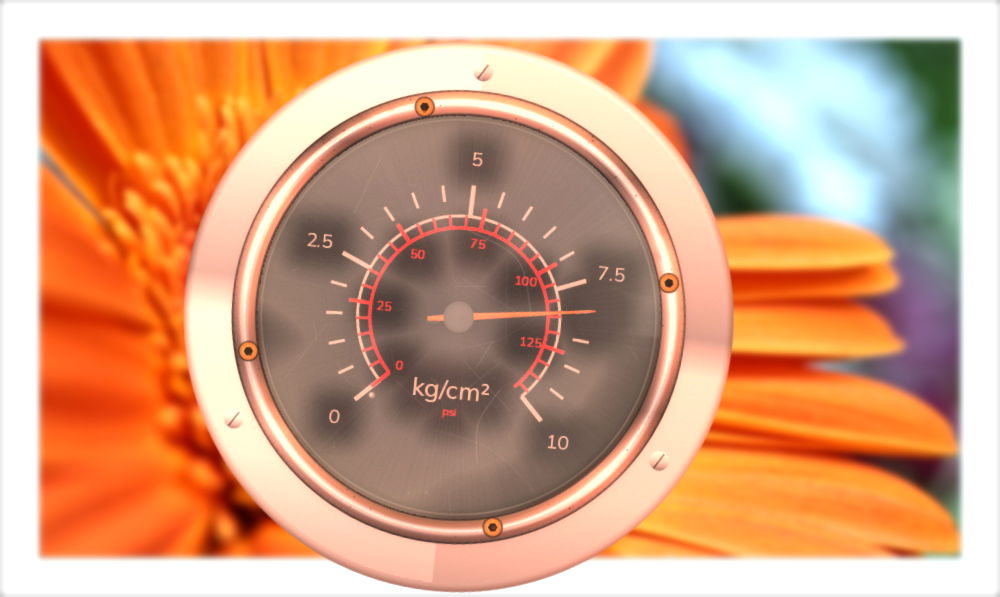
value=8 unit=kg/cm²
